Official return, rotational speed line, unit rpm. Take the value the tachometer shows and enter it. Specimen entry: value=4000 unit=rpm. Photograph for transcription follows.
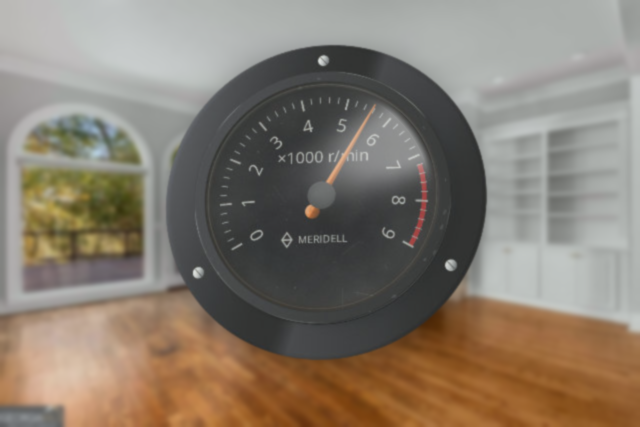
value=5600 unit=rpm
